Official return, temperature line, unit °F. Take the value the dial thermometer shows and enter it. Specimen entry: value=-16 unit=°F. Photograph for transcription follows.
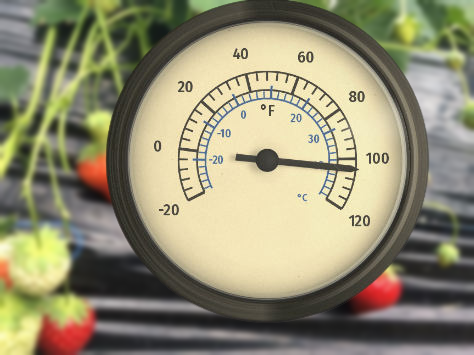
value=104 unit=°F
